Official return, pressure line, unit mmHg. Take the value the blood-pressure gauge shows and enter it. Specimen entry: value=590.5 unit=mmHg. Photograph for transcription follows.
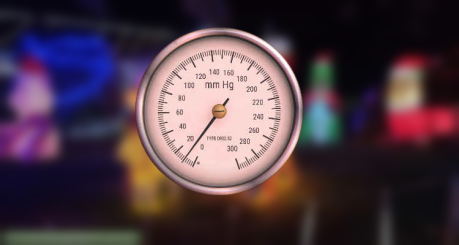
value=10 unit=mmHg
